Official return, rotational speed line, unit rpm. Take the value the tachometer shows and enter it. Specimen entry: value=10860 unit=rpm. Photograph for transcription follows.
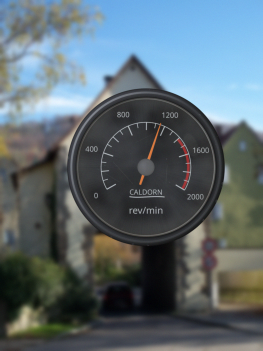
value=1150 unit=rpm
